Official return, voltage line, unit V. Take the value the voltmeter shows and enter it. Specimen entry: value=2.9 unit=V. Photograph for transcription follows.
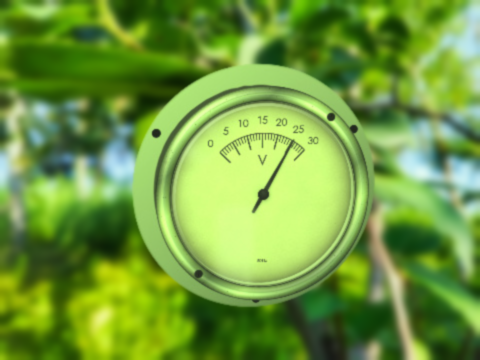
value=25 unit=V
